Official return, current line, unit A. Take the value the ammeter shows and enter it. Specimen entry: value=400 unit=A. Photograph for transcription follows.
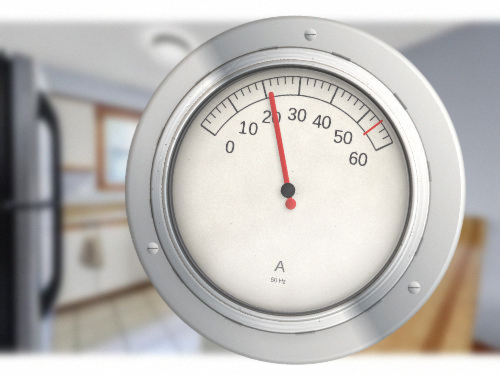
value=22 unit=A
